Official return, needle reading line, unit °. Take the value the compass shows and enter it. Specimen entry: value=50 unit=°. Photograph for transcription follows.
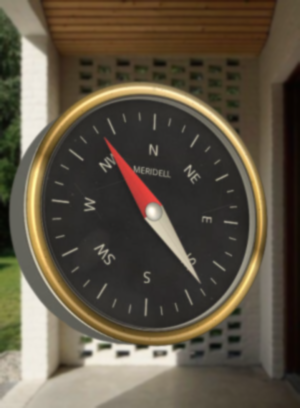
value=320 unit=°
